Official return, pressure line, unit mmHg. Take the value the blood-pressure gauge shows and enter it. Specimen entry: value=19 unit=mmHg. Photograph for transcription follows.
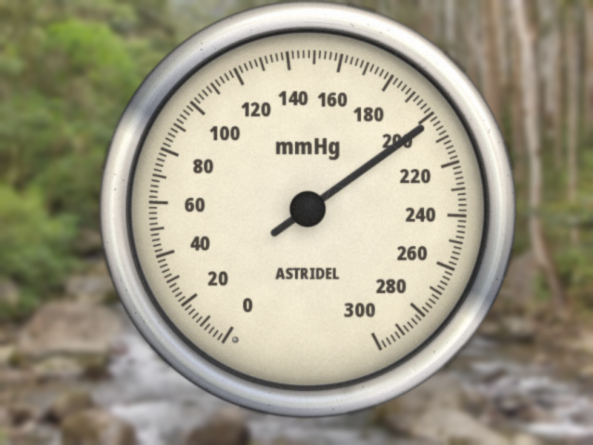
value=202 unit=mmHg
